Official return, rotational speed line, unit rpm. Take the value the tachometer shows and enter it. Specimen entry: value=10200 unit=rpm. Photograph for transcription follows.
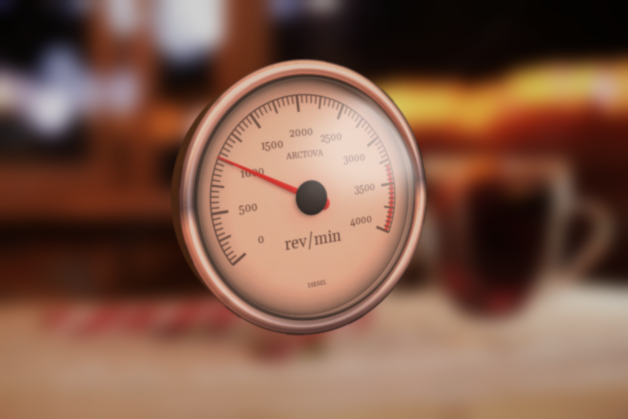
value=1000 unit=rpm
